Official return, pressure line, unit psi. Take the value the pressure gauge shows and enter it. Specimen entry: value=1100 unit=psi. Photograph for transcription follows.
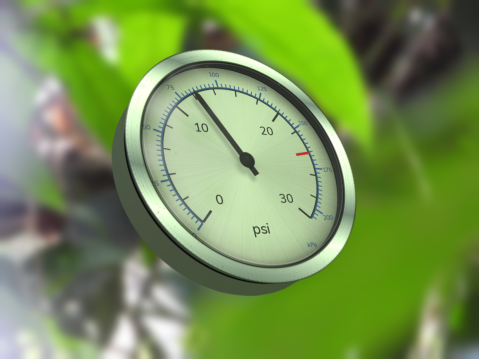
value=12 unit=psi
